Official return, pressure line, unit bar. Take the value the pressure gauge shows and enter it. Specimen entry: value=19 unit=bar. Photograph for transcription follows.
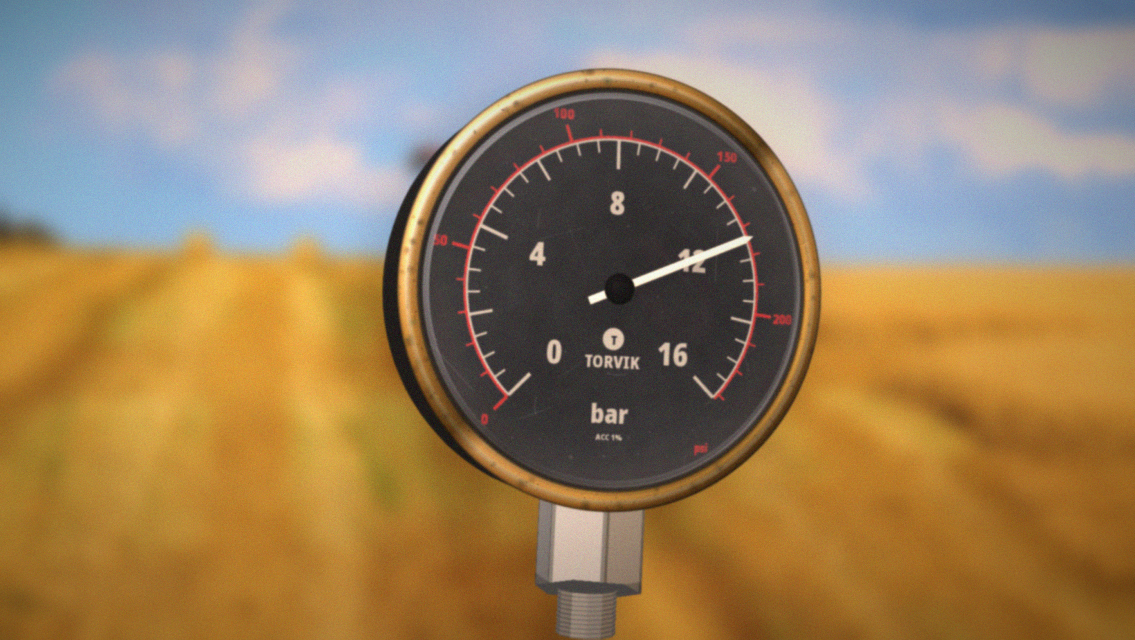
value=12 unit=bar
